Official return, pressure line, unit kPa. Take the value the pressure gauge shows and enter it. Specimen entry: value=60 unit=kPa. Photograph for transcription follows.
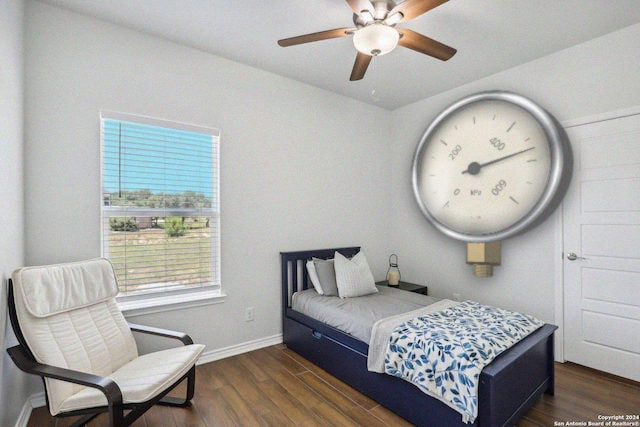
value=475 unit=kPa
